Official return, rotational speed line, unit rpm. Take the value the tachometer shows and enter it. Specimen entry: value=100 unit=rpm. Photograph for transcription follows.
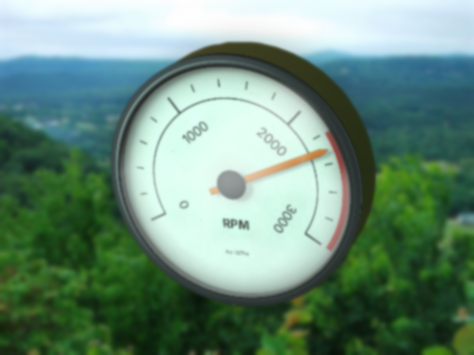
value=2300 unit=rpm
